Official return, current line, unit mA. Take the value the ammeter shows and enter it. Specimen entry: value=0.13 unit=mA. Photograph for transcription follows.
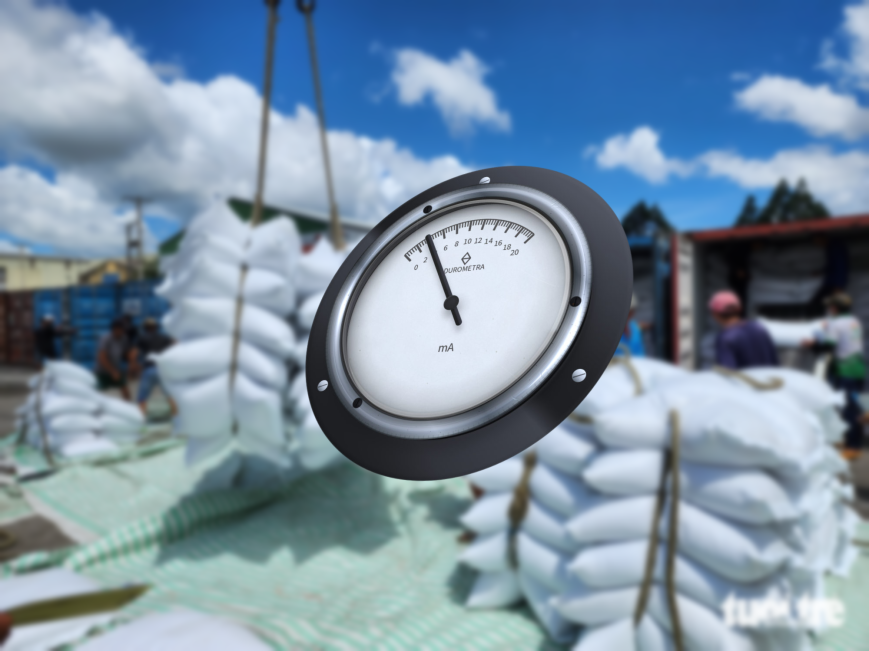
value=4 unit=mA
